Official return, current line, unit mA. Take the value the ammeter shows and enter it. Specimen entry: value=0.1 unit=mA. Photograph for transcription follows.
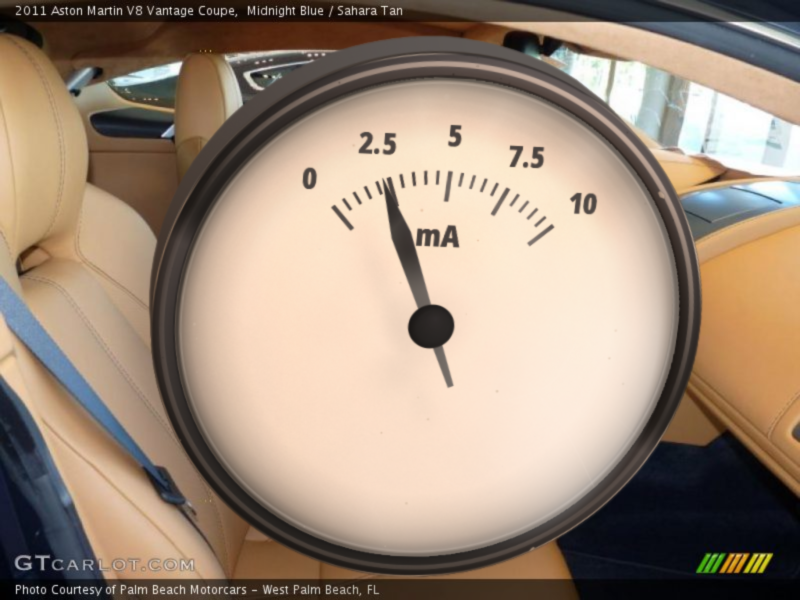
value=2.25 unit=mA
